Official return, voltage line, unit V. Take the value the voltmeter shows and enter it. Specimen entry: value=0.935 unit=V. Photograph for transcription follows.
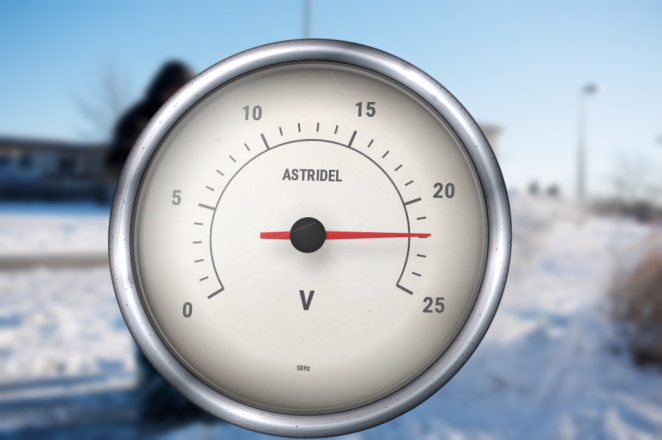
value=22 unit=V
